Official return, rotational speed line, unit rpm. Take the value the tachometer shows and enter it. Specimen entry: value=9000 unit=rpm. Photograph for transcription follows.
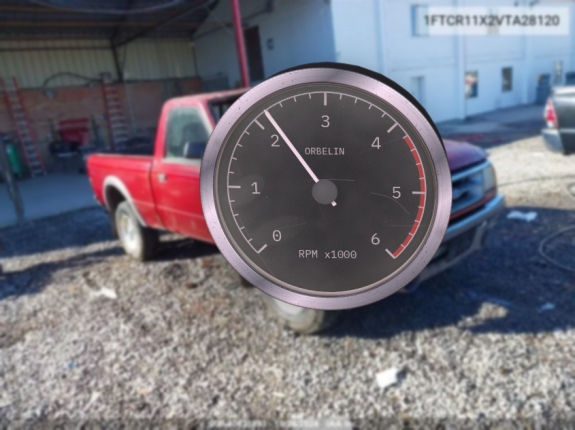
value=2200 unit=rpm
